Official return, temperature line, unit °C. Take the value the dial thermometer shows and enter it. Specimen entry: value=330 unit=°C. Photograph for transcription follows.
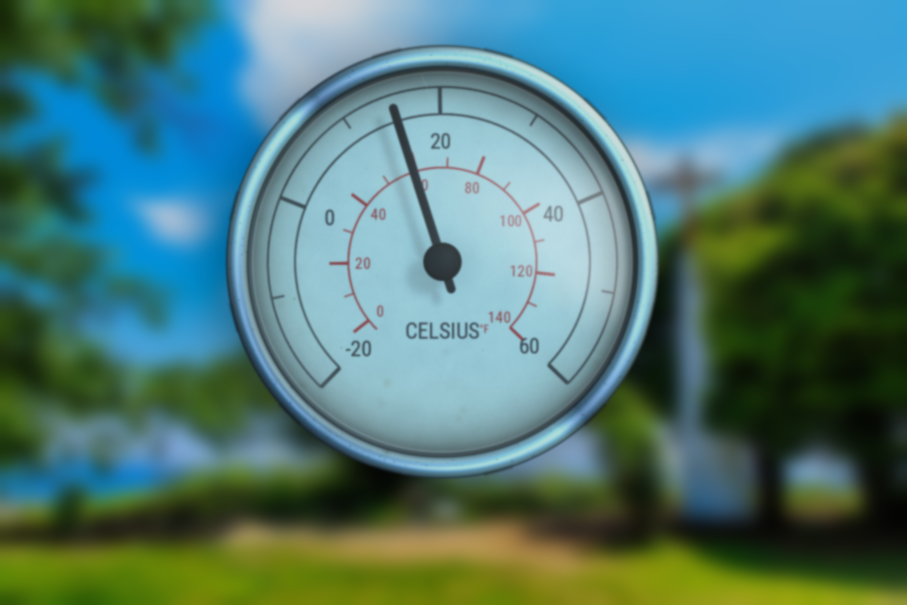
value=15 unit=°C
